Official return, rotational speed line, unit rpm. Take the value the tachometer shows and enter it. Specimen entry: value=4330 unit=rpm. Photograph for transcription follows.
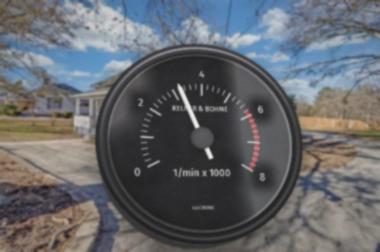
value=3200 unit=rpm
